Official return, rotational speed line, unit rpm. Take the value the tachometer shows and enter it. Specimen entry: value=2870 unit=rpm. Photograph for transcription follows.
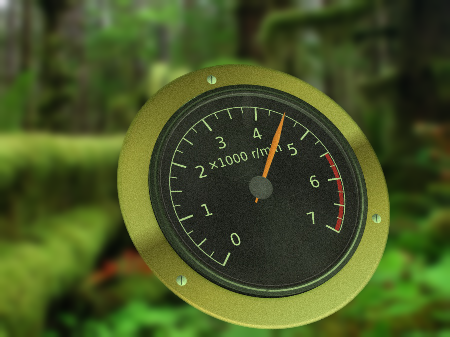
value=4500 unit=rpm
